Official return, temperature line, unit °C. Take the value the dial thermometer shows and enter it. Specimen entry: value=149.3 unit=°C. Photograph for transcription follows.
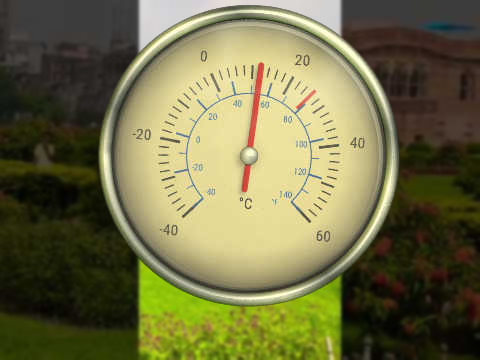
value=12 unit=°C
